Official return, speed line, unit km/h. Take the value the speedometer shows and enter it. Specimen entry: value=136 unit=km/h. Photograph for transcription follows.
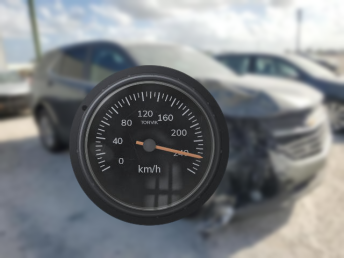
value=240 unit=km/h
